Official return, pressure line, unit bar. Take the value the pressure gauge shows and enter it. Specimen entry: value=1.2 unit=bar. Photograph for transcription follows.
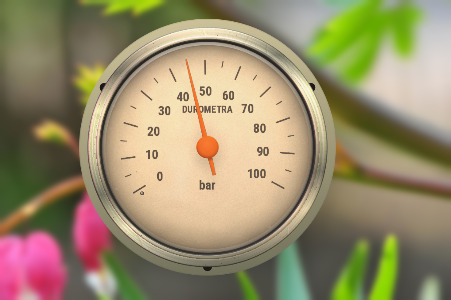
value=45 unit=bar
